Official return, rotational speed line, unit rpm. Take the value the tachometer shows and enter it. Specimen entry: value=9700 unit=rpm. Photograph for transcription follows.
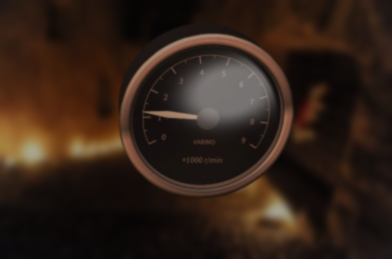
value=1250 unit=rpm
